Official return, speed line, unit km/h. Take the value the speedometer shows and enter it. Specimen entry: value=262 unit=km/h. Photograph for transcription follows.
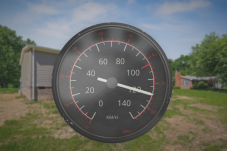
value=120 unit=km/h
